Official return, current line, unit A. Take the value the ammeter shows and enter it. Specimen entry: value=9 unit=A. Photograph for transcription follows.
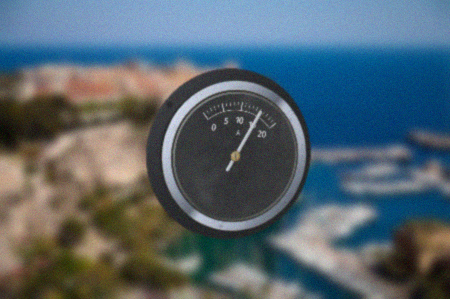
value=15 unit=A
